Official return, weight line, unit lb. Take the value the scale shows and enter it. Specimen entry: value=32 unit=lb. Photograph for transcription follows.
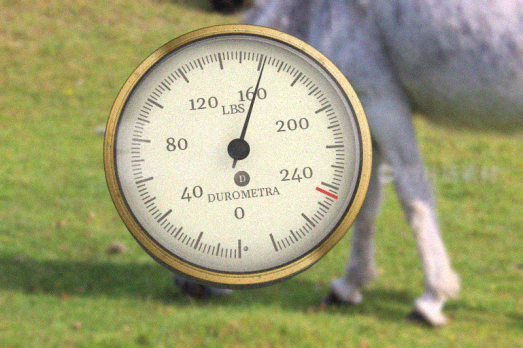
value=162 unit=lb
